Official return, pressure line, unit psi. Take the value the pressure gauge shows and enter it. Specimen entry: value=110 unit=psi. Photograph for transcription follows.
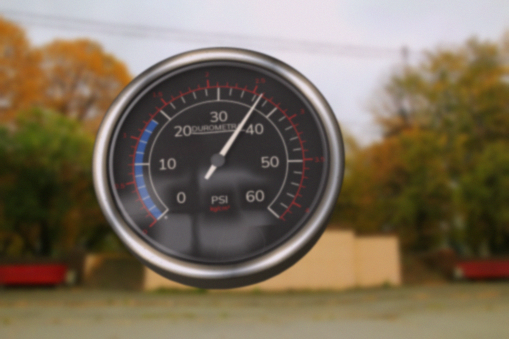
value=37 unit=psi
